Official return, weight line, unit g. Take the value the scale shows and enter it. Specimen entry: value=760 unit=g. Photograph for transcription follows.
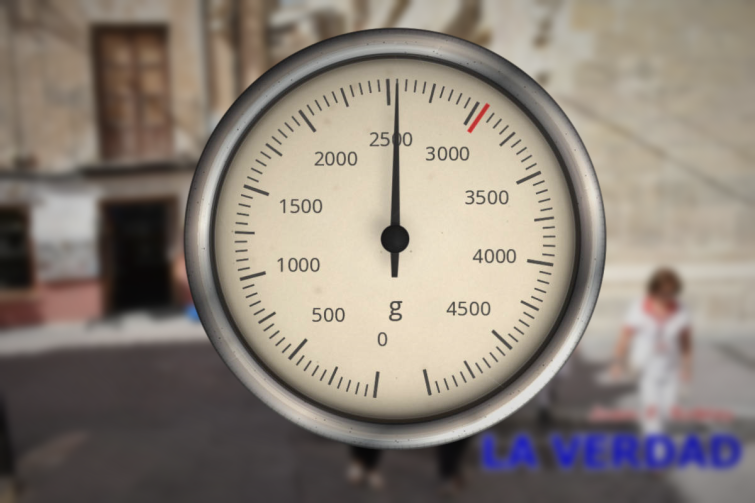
value=2550 unit=g
